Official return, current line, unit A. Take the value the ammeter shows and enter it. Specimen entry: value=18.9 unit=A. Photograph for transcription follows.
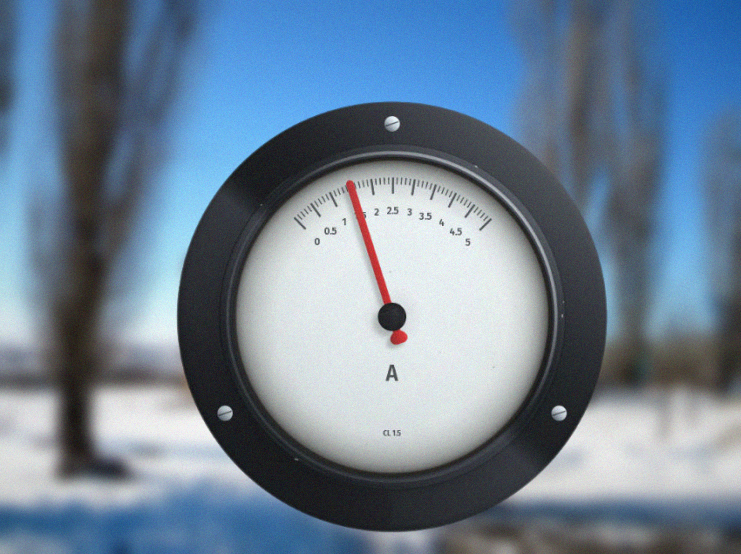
value=1.5 unit=A
